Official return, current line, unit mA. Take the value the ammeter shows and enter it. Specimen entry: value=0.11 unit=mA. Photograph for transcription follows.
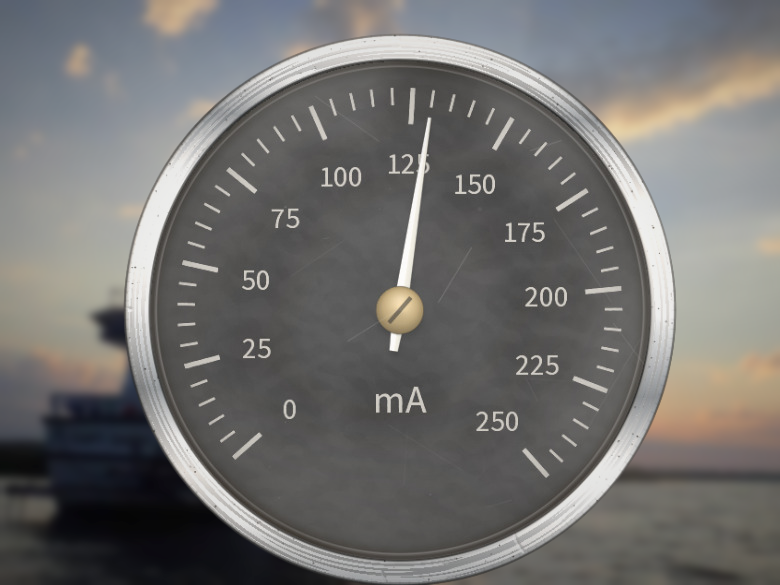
value=130 unit=mA
